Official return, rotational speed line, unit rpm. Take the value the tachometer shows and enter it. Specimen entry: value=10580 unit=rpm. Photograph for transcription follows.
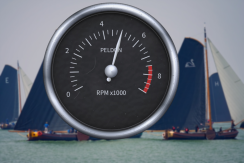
value=5000 unit=rpm
